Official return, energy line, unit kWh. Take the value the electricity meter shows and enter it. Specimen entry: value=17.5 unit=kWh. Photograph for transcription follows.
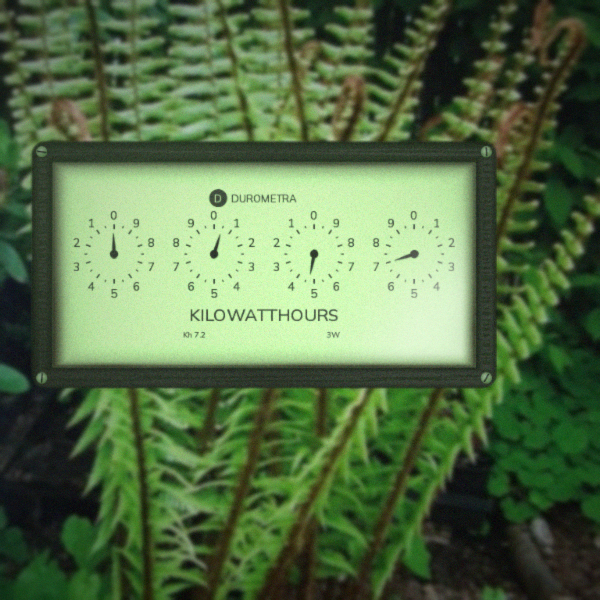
value=47 unit=kWh
